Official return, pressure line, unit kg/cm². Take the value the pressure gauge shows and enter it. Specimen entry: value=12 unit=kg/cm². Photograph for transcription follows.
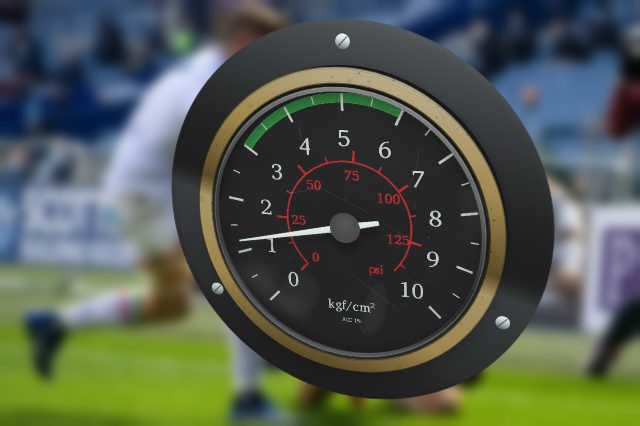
value=1.25 unit=kg/cm²
